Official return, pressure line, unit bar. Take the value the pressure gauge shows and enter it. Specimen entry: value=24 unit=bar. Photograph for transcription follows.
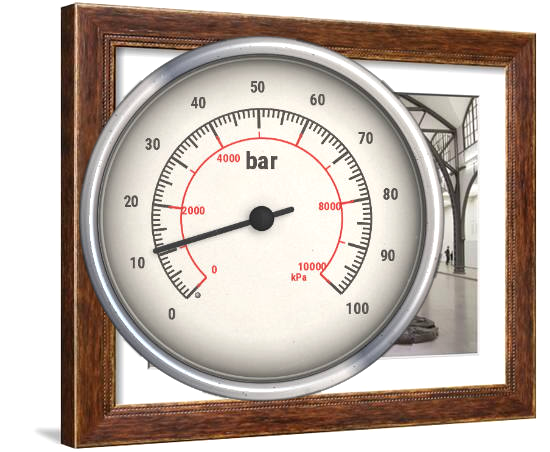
value=11 unit=bar
